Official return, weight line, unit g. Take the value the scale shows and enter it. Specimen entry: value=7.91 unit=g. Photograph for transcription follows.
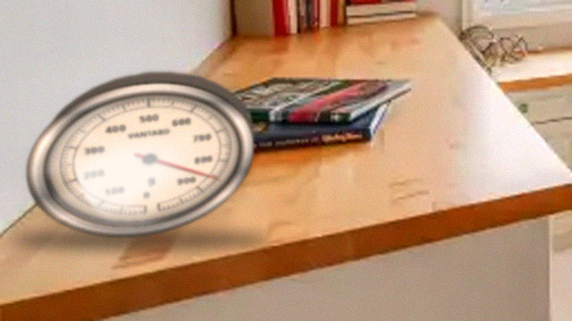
value=850 unit=g
